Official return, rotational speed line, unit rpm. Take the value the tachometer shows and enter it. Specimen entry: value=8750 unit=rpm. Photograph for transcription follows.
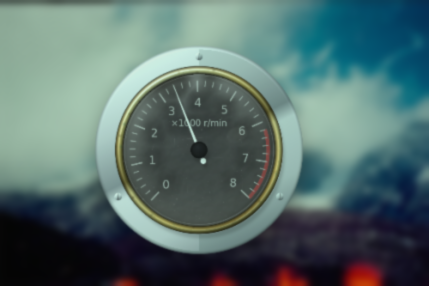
value=3400 unit=rpm
